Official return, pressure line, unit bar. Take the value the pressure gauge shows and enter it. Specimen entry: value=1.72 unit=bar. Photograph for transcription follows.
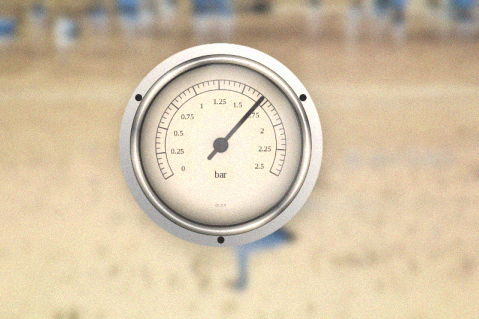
value=1.7 unit=bar
